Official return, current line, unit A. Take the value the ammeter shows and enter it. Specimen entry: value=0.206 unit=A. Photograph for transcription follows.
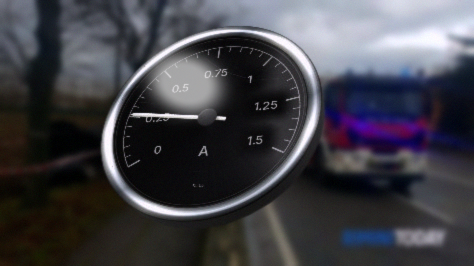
value=0.25 unit=A
